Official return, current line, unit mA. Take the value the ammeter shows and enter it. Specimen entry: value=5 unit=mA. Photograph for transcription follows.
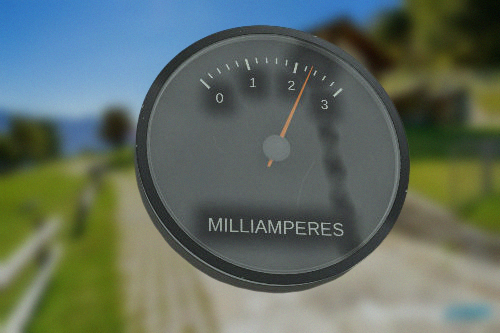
value=2.3 unit=mA
